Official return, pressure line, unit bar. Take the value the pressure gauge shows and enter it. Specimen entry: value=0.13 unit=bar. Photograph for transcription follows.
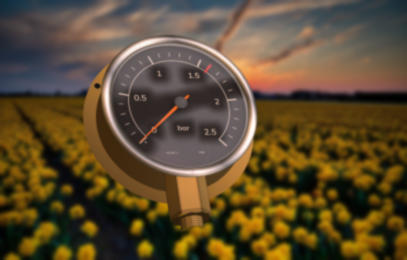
value=0 unit=bar
